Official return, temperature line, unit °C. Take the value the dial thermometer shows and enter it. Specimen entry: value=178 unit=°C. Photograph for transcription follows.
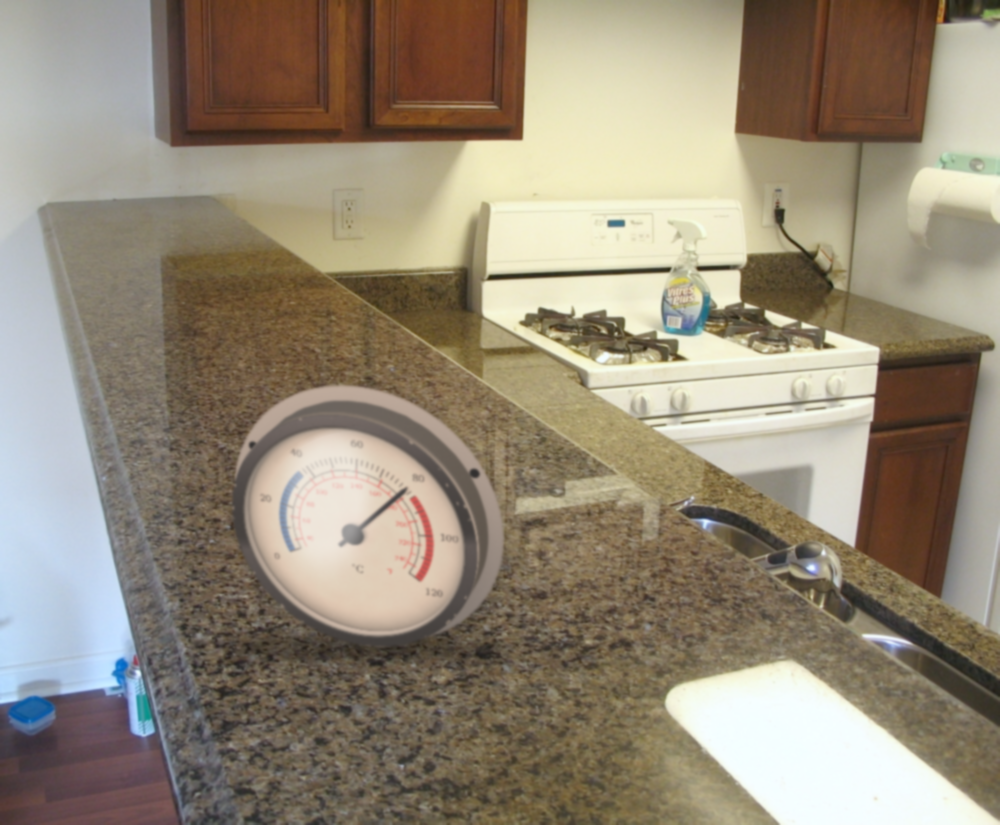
value=80 unit=°C
